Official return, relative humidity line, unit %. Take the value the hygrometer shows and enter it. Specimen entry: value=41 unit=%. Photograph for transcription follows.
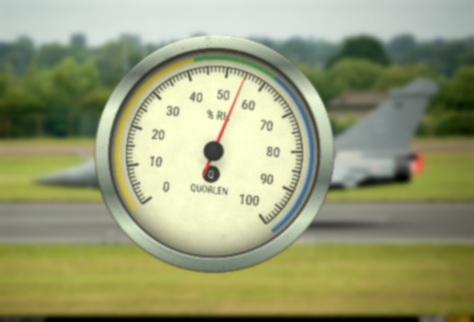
value=55 unit=%
